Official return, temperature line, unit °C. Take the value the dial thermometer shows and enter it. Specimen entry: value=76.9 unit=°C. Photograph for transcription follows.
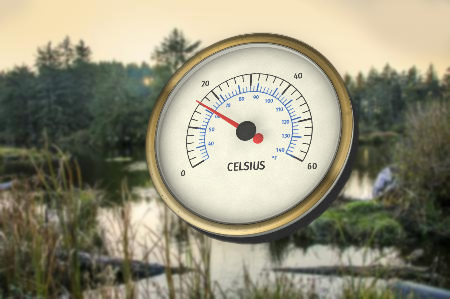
value=16 unit=°C
